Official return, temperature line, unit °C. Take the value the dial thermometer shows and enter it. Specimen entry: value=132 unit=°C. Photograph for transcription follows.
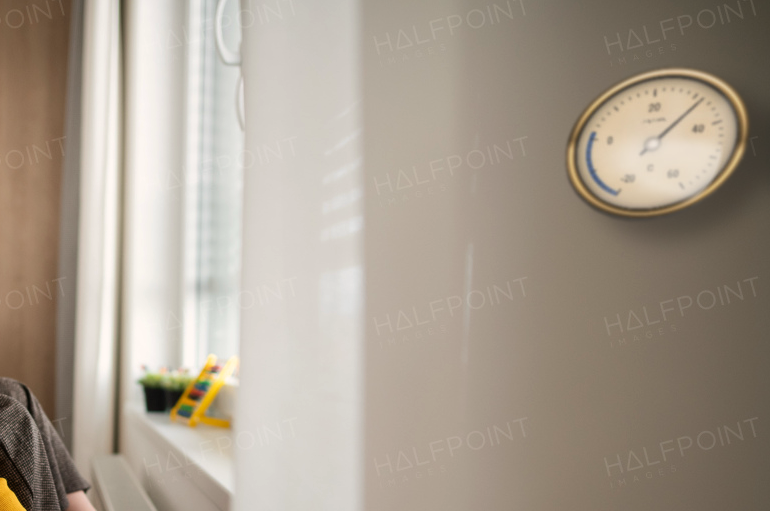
value=32 unit=°C
